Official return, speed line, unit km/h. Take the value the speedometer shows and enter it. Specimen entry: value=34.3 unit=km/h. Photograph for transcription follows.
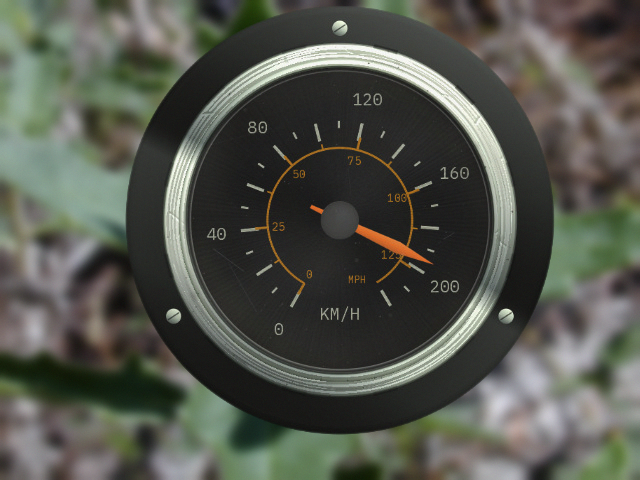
value=195 unit=km/h
